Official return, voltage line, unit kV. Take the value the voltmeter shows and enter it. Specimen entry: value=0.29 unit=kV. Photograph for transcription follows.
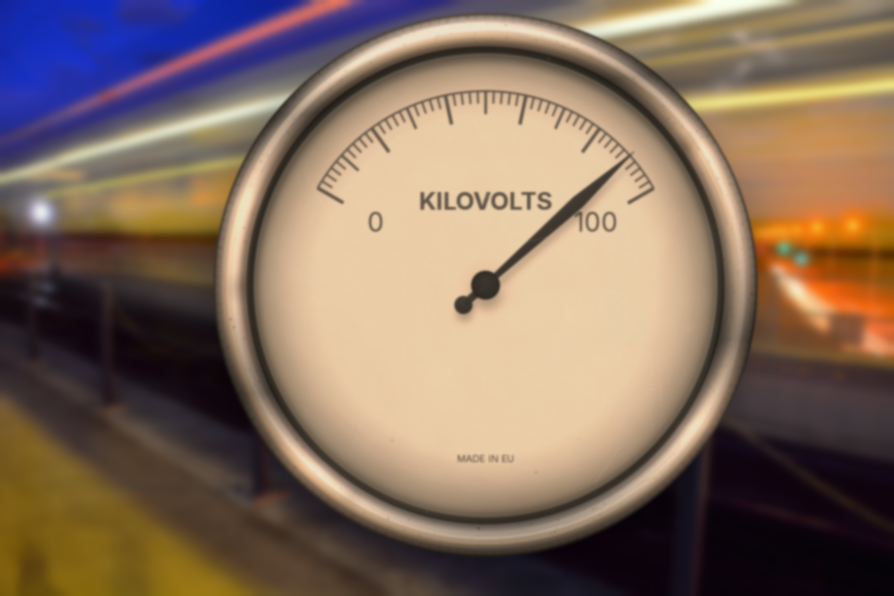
value=90 unit=kV
